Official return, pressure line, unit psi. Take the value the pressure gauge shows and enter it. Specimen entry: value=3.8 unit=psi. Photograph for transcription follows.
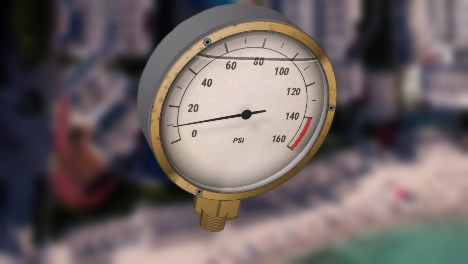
value=10 unit=psi
